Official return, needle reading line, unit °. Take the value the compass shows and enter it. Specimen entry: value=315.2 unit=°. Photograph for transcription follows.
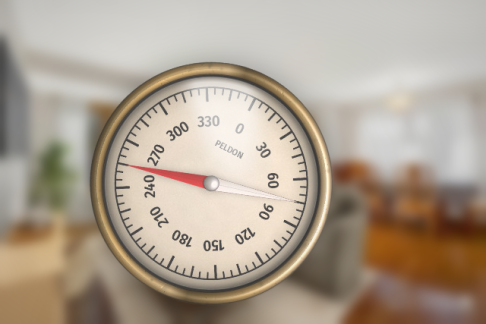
value=255 unit=°
